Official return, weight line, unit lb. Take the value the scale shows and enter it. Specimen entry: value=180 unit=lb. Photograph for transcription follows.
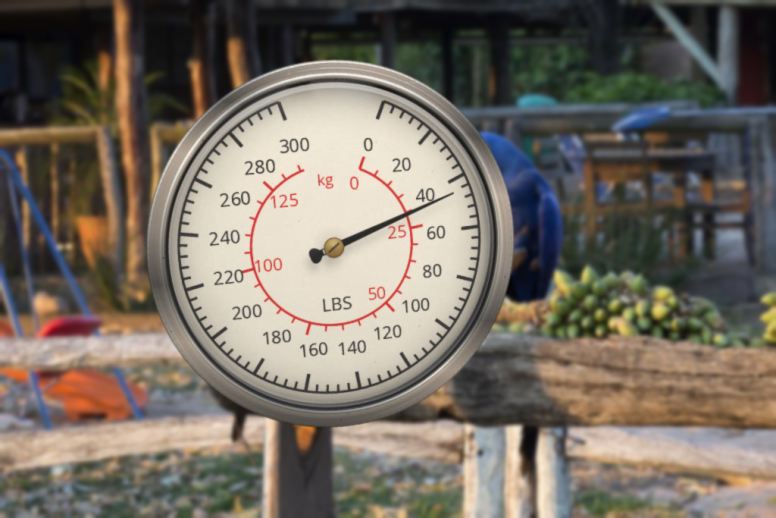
value=44 unit=lb
